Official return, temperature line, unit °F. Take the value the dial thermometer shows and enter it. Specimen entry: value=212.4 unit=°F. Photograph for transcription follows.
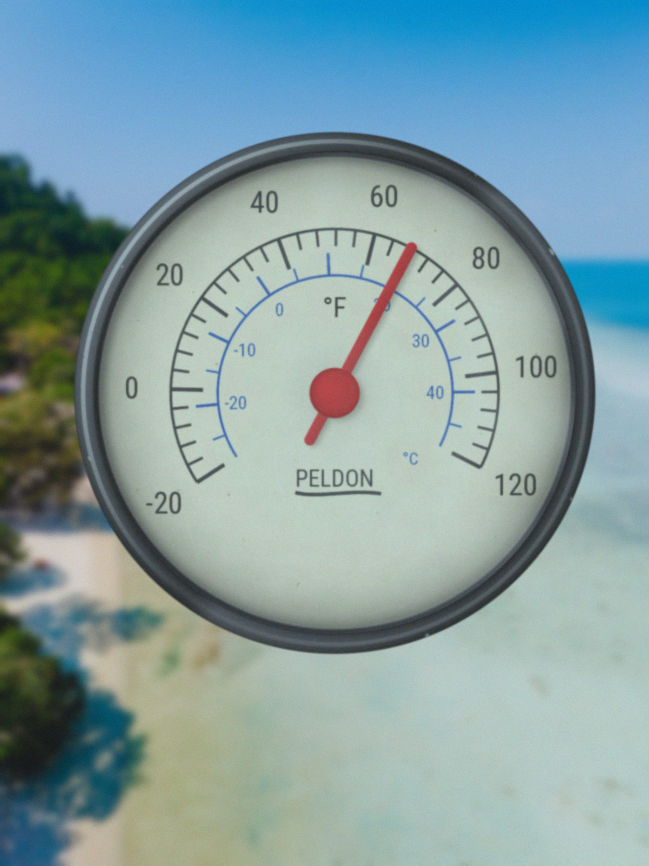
value=68 unit=°F
